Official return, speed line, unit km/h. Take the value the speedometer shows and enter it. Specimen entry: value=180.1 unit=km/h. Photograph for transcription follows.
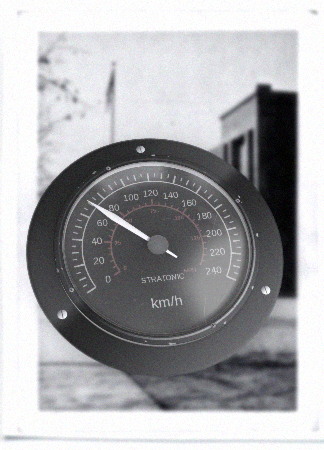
value=70 unit=km/h
